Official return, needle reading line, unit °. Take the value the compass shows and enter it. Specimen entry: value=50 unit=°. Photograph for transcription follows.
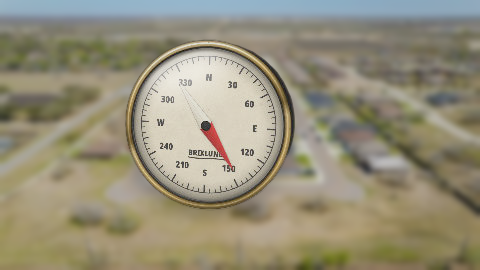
value=145 unit=°
